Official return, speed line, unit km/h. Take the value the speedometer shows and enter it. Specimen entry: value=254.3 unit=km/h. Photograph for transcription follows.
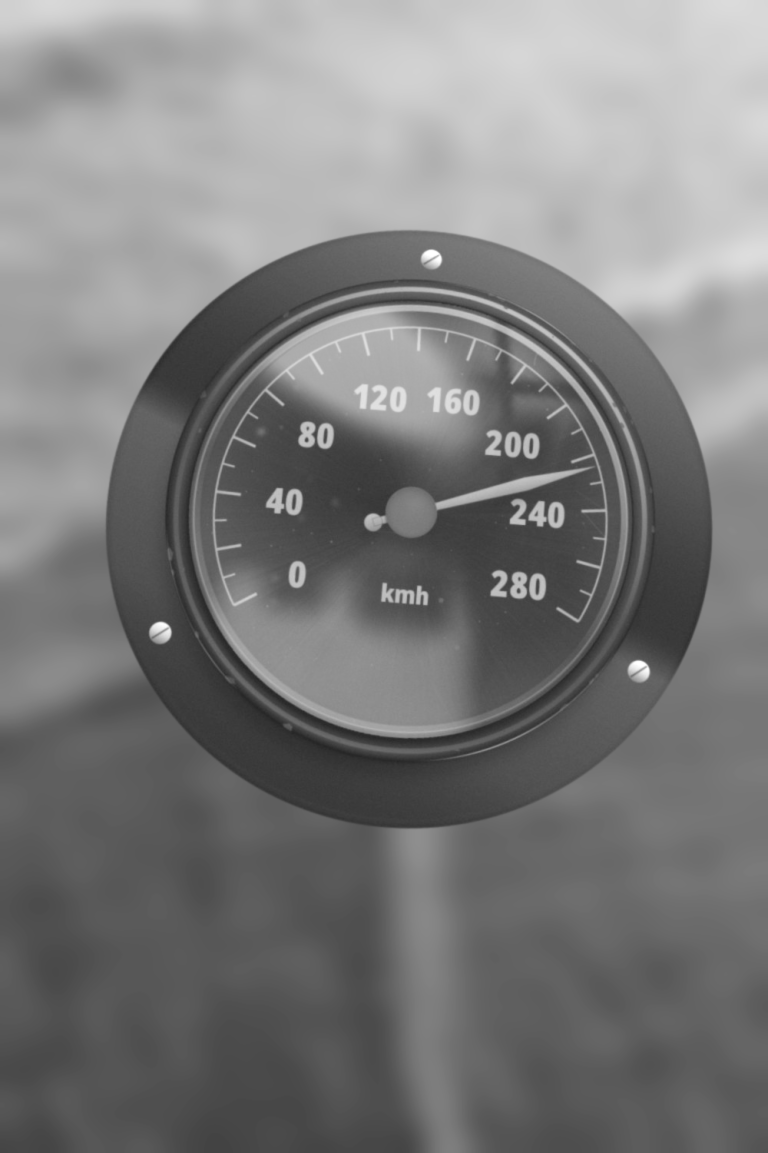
value=225 unit=km/h
